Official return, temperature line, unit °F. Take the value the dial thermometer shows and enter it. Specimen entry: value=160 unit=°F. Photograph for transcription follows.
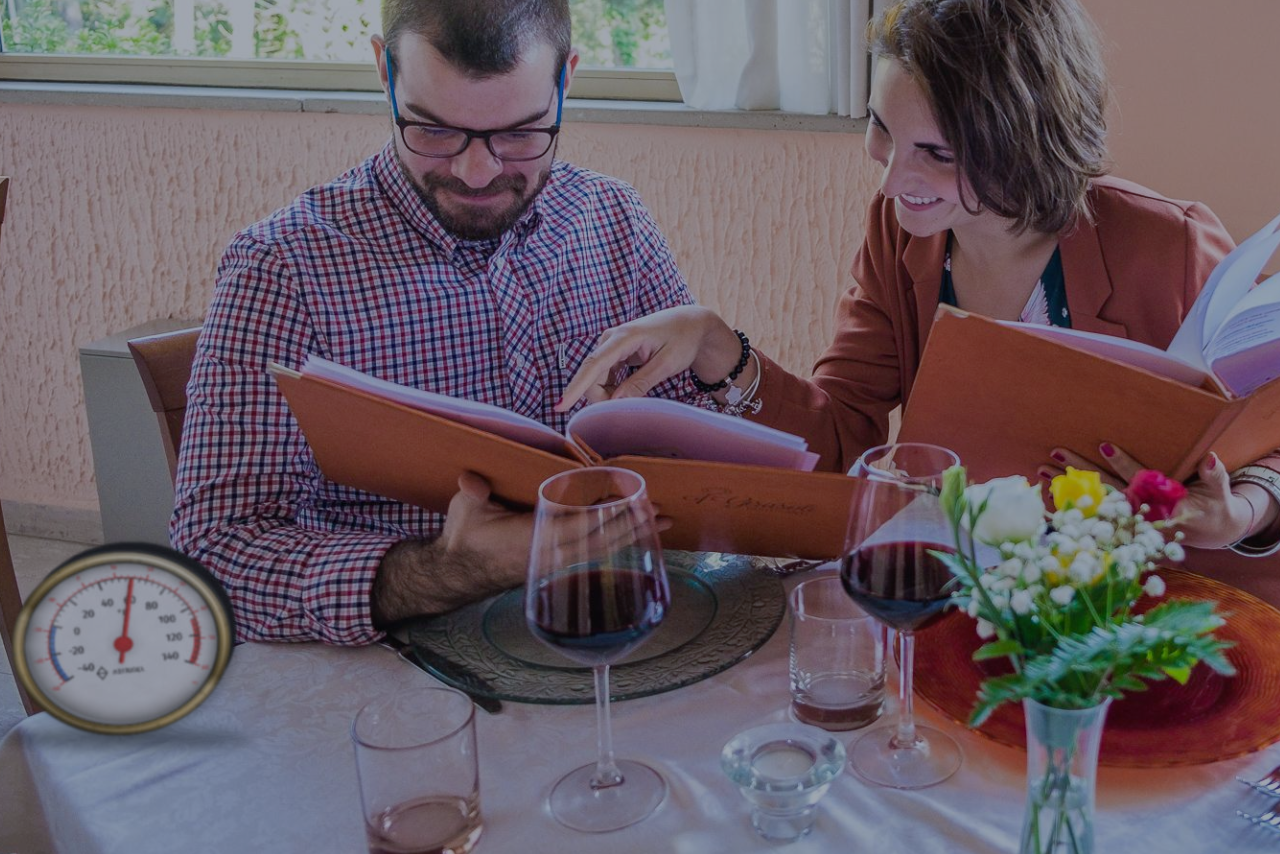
value=60 unit=°F
